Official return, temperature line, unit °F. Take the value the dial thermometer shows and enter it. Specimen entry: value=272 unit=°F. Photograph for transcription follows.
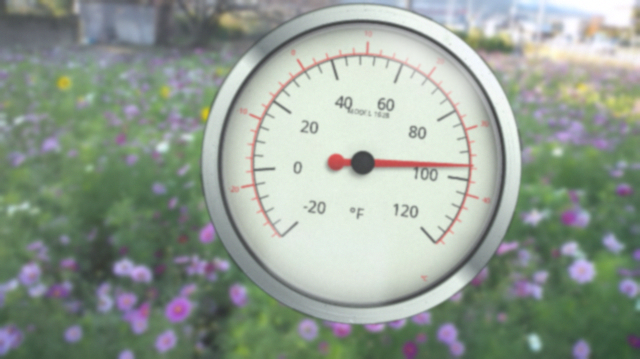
value=96 unit=°F
